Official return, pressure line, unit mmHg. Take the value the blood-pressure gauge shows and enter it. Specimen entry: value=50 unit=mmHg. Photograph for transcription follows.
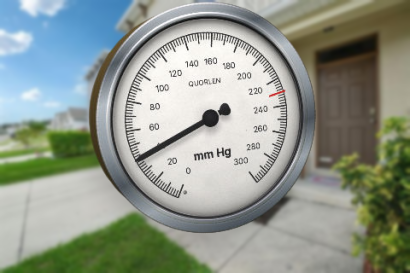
value=40 unit=mmHg
